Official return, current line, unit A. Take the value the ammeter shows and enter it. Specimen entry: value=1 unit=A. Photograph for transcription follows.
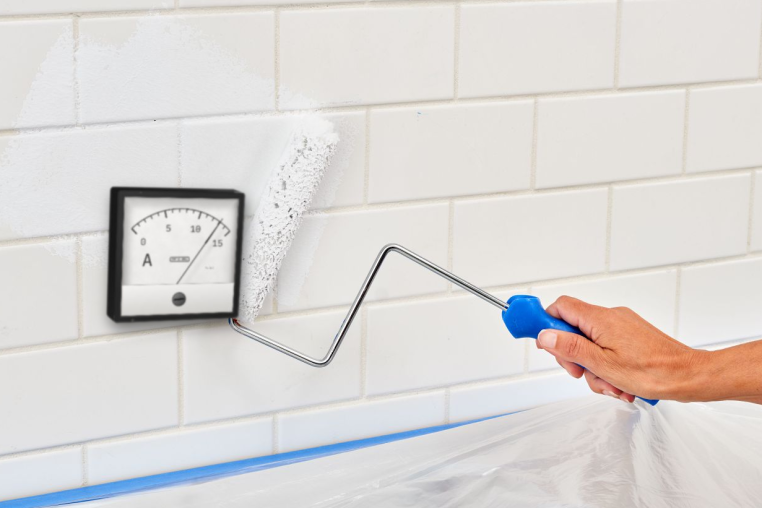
value=13 unit=A
